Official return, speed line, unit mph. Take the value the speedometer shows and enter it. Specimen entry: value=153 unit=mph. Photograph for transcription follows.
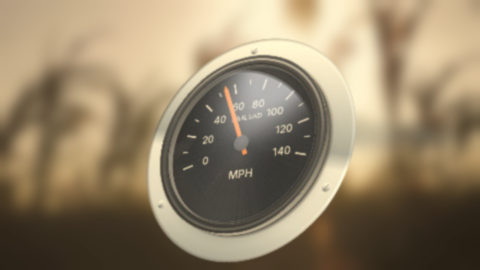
value=55 unit=mph
